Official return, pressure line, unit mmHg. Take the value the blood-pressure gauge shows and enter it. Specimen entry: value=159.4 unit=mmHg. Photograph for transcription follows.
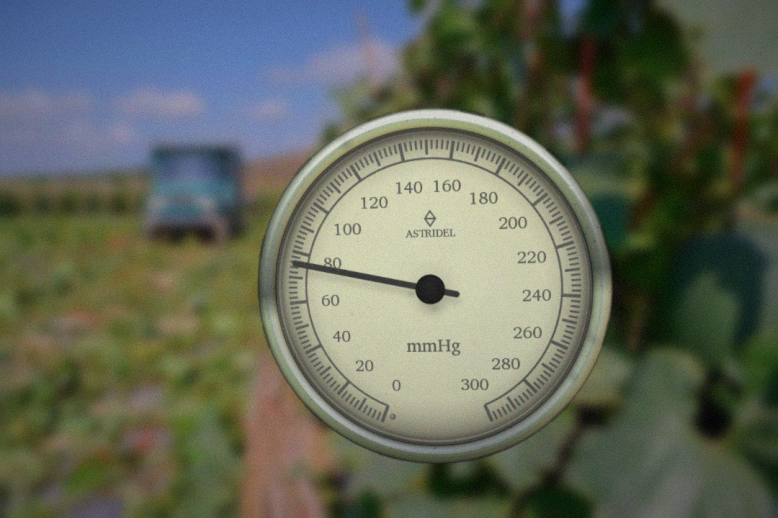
value=76 unit=mmHg
